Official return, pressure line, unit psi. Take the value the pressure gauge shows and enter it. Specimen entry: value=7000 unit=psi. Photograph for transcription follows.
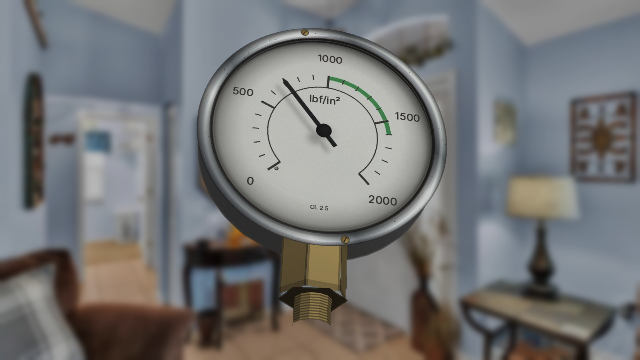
value=700 unit=psi
